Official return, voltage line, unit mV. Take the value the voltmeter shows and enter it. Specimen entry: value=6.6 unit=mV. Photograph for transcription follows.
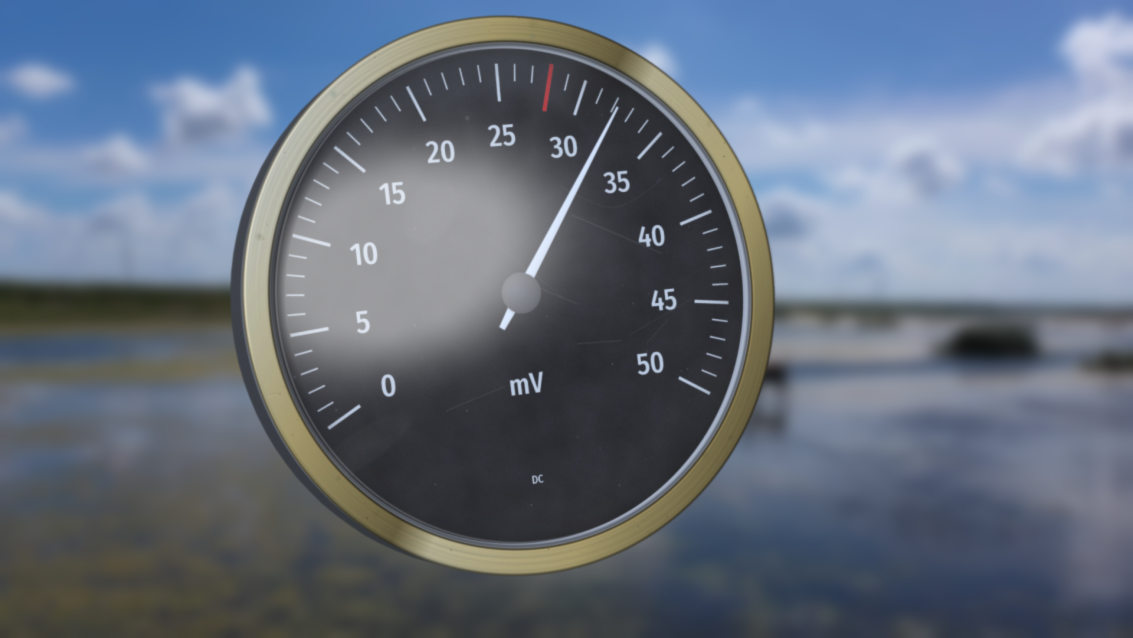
value=32 unit=mV
